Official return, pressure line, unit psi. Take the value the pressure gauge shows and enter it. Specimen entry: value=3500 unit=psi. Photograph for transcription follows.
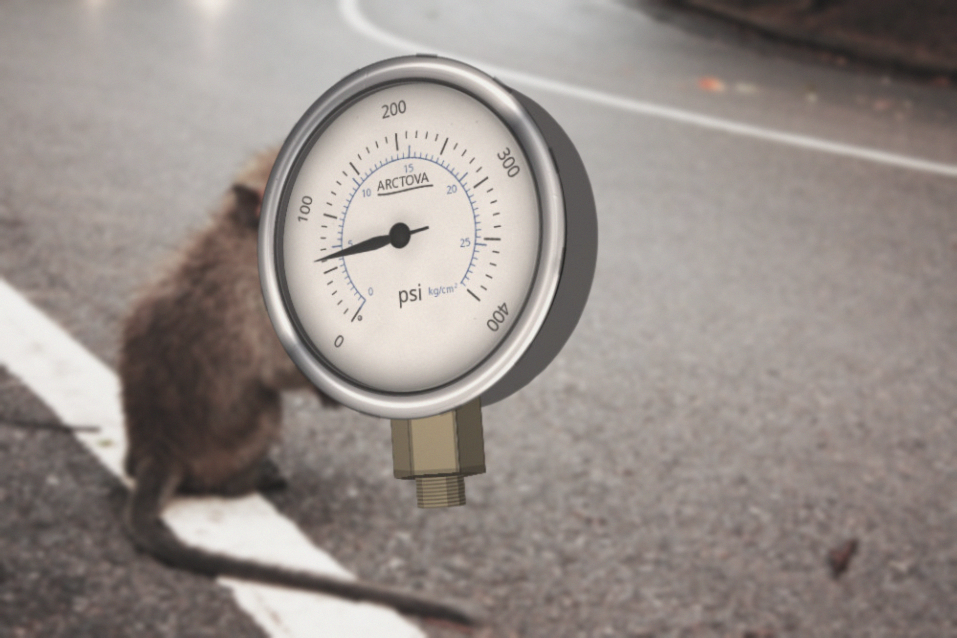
value=60 unit=psi
